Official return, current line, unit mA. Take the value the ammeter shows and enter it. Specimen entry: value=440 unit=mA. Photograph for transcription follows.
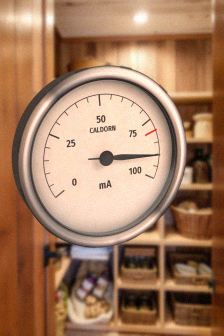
value=90 unit=mA
